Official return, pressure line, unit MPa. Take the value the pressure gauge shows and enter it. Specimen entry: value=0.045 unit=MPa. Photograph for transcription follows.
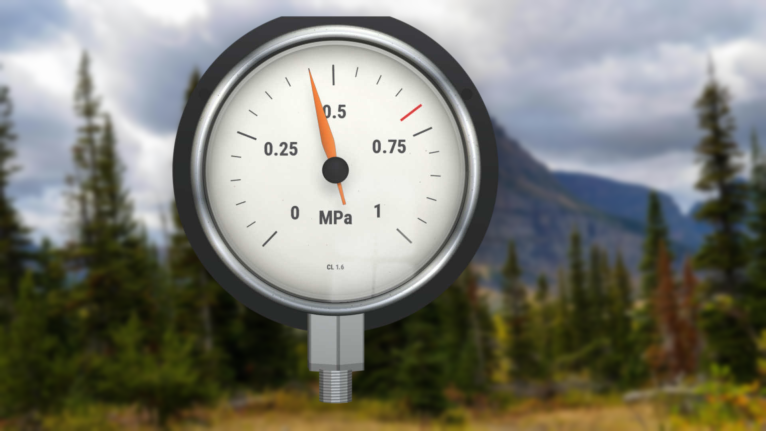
value=0.45 unit=MPa
